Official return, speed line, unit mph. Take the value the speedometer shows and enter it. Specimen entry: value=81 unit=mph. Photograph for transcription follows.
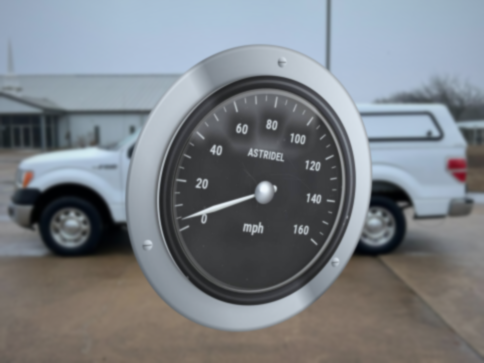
value=5 unit=mph
